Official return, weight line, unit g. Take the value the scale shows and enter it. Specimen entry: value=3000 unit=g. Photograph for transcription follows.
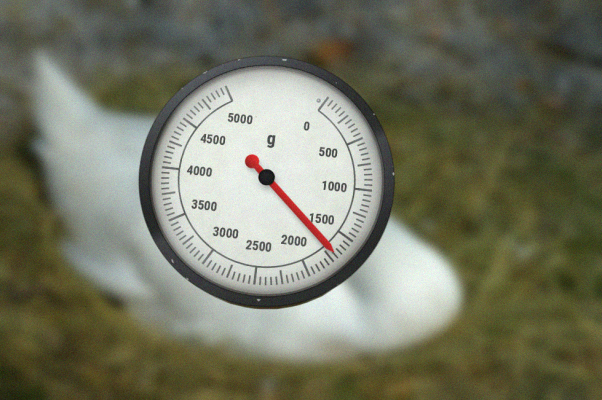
value=1700 unit=g
